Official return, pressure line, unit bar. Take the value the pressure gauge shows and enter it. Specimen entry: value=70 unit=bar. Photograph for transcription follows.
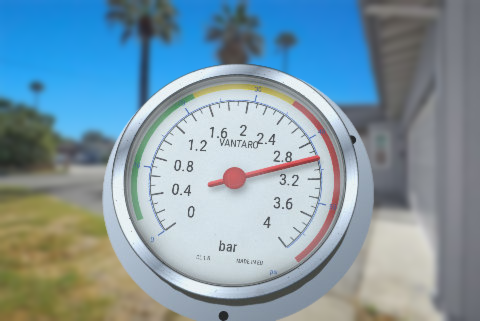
value=3 unit=bar
